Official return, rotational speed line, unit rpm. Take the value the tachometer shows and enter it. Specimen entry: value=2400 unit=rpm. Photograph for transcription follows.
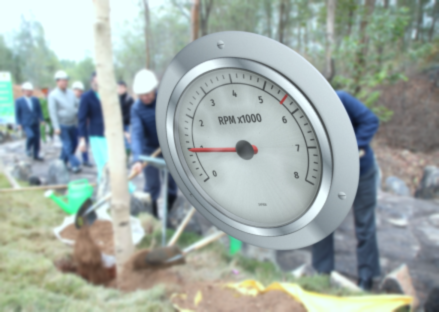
value=1000 unit=rpm
